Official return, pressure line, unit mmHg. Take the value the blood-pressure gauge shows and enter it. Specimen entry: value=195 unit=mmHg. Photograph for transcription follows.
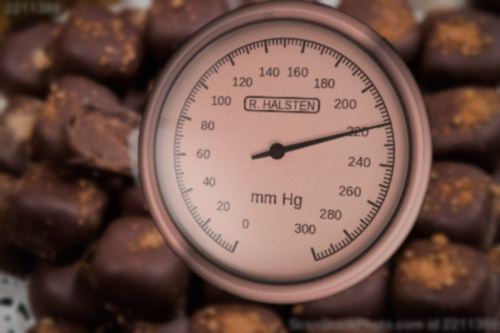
value=220 unit=mmHg
